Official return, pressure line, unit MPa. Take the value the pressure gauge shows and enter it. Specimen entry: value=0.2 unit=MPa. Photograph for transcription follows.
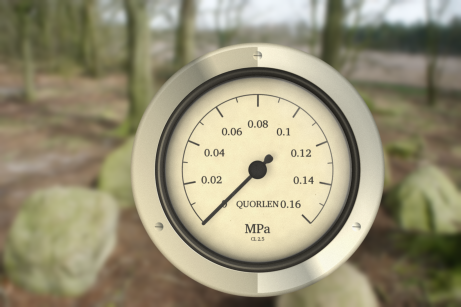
value=0 unit=MPa
